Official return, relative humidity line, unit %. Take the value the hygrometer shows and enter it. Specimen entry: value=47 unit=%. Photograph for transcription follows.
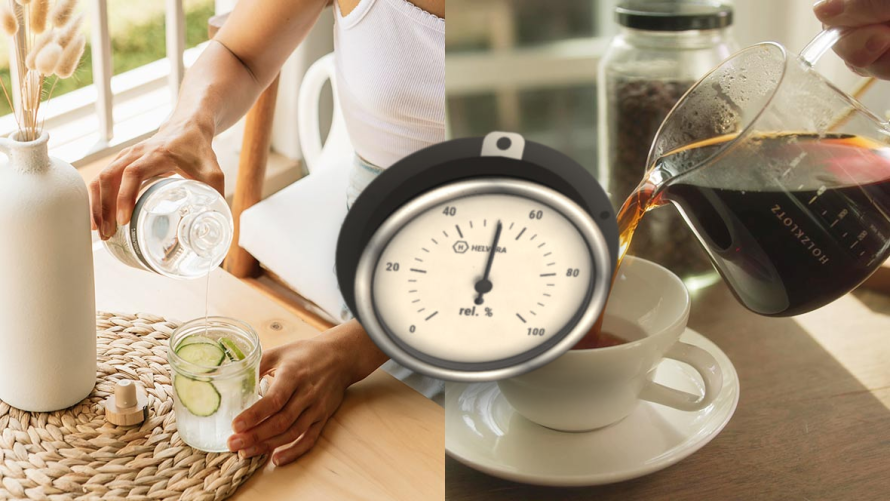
value=52 unit=%
